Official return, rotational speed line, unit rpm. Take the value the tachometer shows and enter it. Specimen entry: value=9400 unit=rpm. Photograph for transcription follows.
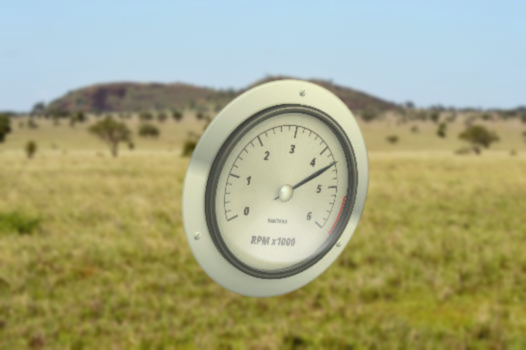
value=4400 unit=rpm
